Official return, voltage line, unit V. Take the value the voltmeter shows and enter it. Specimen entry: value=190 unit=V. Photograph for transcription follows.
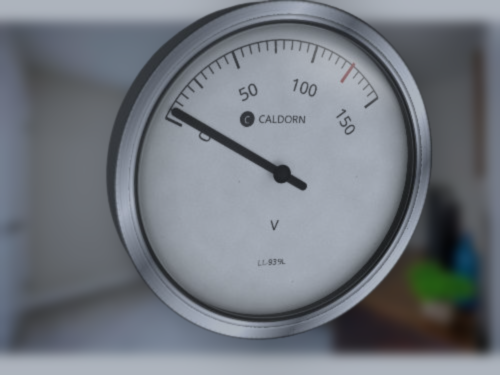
value=5 unit=V
